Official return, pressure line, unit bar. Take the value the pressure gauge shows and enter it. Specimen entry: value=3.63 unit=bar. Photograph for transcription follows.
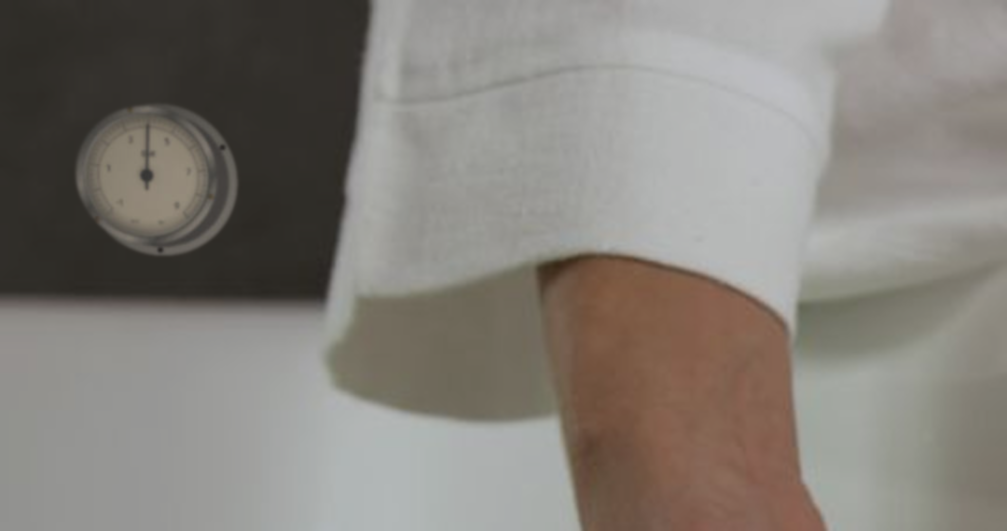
value=4 unit=bar
